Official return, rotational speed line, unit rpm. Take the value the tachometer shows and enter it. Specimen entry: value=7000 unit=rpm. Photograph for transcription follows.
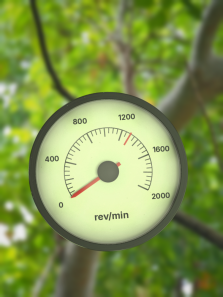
value=0 unit=rpm
